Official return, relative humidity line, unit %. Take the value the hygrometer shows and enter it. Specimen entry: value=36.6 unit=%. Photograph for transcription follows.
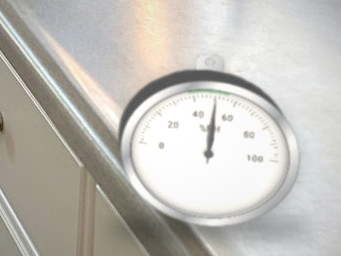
value=50 unit=%
